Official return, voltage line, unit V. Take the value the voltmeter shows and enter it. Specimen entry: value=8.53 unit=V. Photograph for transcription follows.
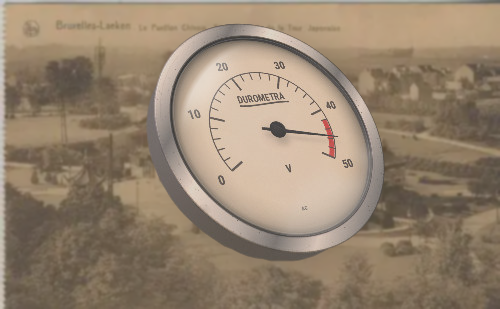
value=46 unit=V
